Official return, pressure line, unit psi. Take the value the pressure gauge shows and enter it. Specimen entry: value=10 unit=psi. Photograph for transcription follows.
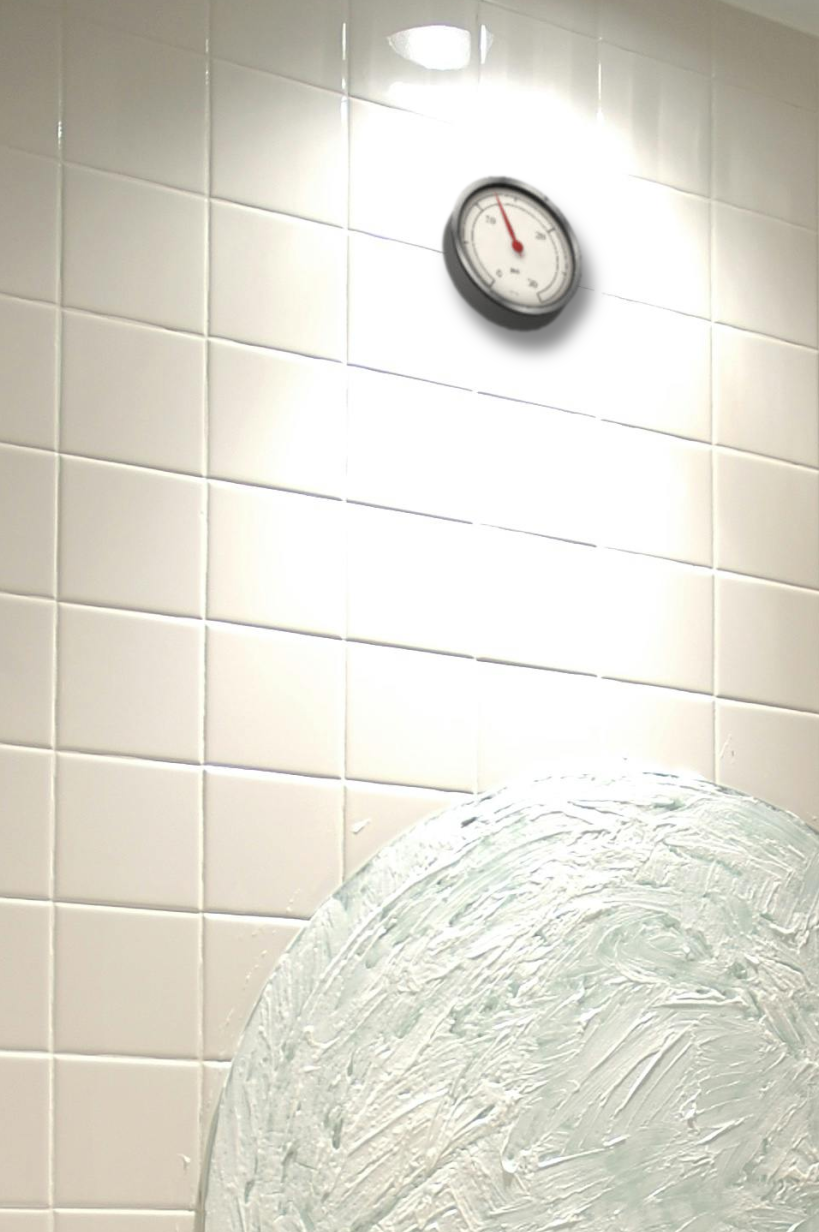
value=12.5 unit=psi
